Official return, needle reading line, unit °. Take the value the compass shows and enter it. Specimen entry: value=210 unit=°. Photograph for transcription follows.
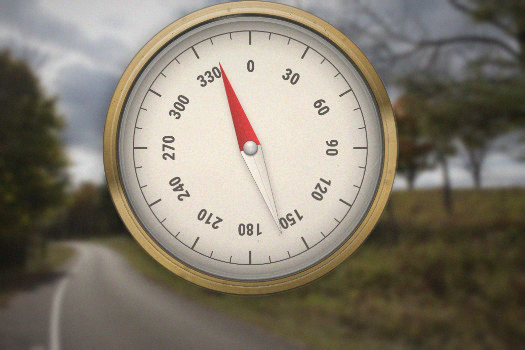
value=340 unit=°
